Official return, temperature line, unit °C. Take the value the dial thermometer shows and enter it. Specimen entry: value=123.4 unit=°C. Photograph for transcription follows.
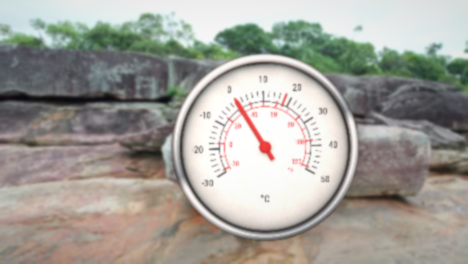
value=0 unit=°C
